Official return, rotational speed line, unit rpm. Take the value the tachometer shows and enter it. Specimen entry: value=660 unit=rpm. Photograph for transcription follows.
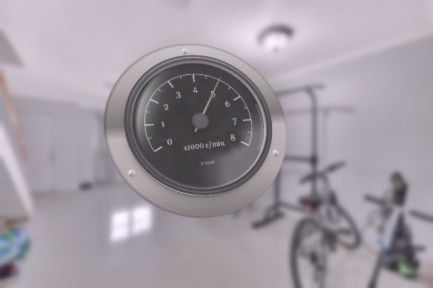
value=5000 unit=rpm
